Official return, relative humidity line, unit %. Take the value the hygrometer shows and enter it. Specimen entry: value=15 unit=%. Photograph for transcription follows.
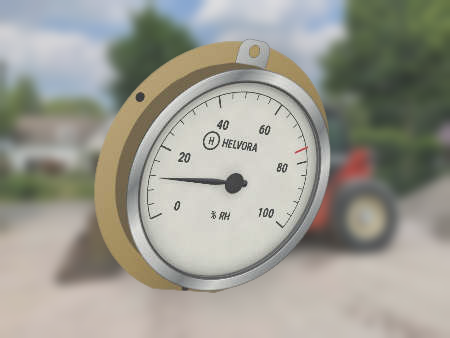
value=12 unit=%
